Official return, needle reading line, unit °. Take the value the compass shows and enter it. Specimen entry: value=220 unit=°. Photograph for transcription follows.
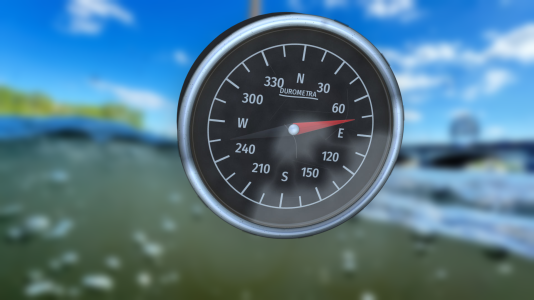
value=75 unit=°
